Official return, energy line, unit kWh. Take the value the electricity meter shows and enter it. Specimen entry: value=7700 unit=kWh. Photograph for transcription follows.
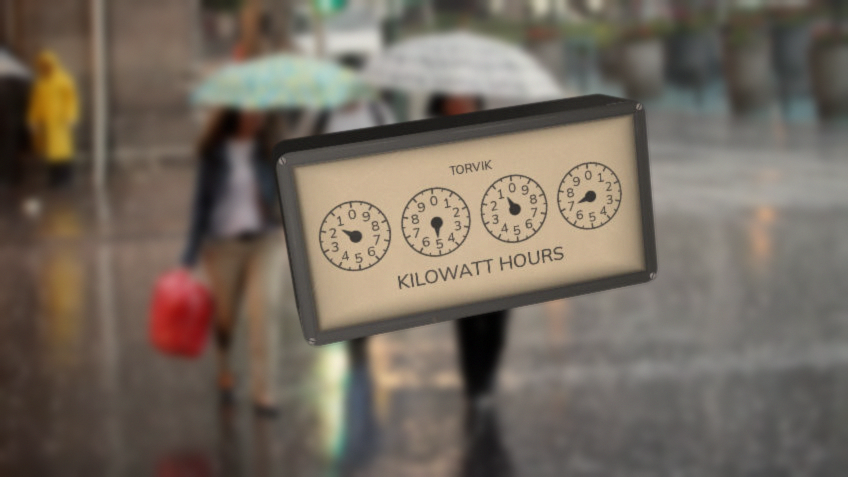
value=1507 unit=kWh
